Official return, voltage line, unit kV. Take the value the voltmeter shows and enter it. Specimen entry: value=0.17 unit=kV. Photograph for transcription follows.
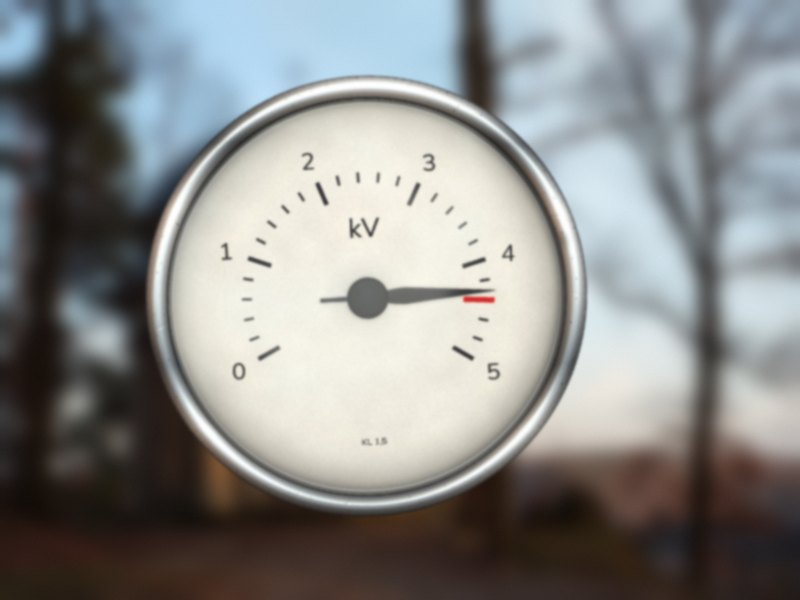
value=4.3 unit=kV
